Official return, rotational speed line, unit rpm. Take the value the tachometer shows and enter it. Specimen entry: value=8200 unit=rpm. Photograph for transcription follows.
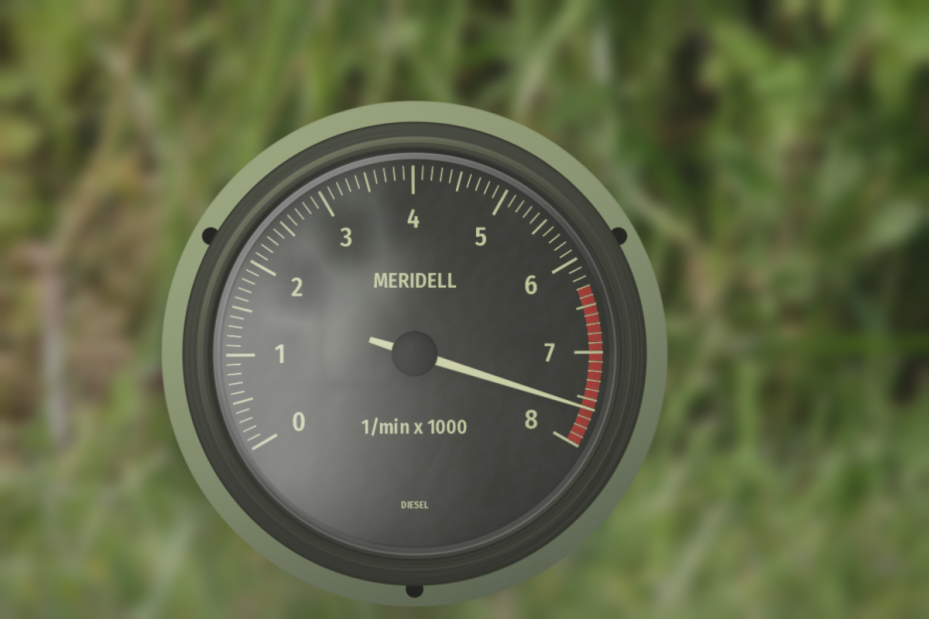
value=7600 unit=rpm
